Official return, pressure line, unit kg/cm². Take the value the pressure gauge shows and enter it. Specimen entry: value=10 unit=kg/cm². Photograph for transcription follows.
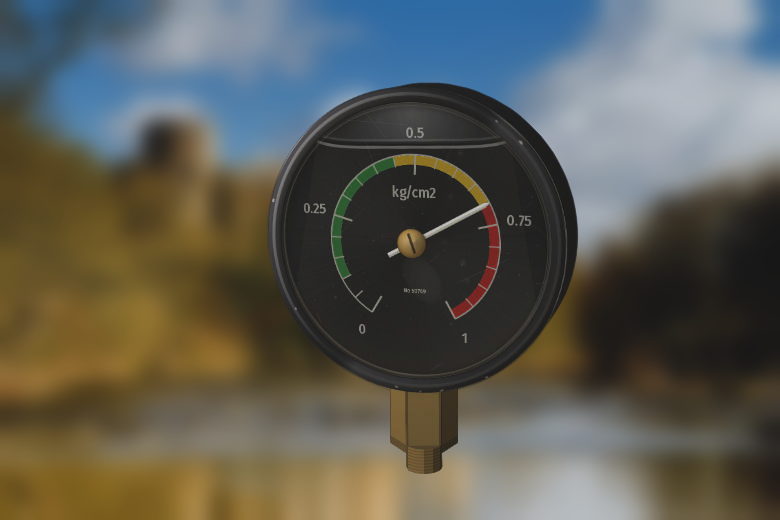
value=0.7 unit=kg/cm²
